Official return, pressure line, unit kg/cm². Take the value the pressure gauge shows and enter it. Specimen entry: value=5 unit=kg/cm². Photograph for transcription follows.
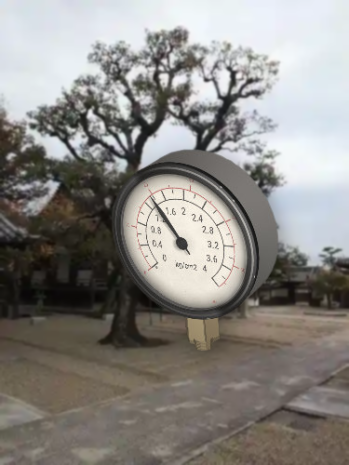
value=1.4 unit=kg/cm²
